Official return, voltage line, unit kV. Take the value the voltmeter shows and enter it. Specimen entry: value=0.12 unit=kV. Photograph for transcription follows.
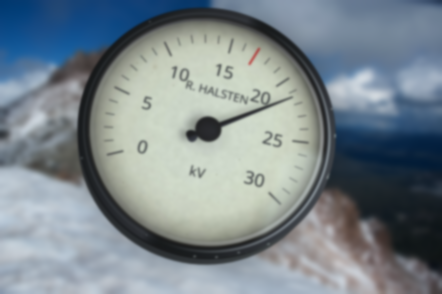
value=21.5 unit=kV
